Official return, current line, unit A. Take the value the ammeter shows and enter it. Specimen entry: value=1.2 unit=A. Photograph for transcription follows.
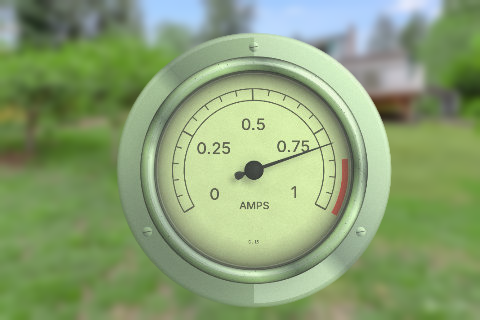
value=0.8 unit=A
